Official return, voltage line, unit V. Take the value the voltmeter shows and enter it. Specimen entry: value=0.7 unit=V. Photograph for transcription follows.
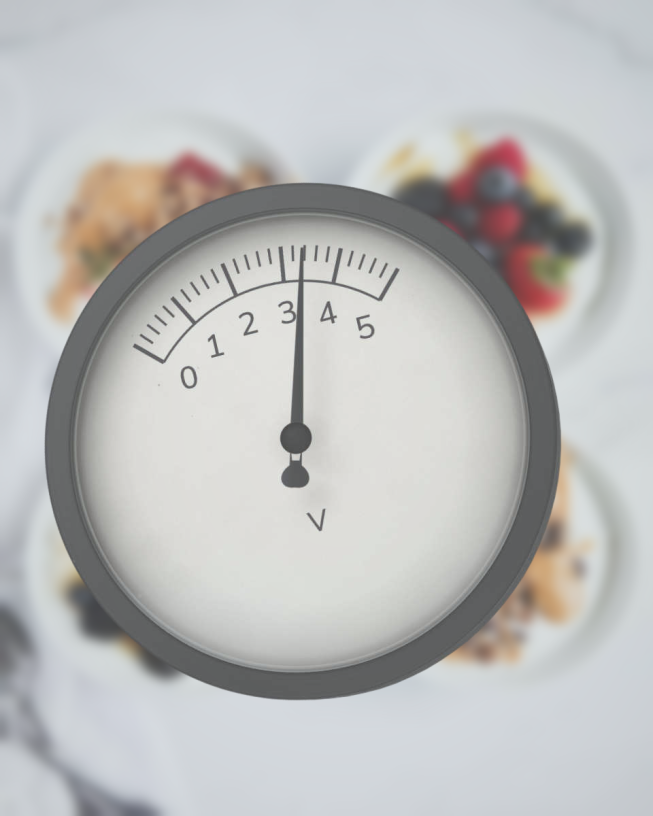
value=3.4 unit=V
